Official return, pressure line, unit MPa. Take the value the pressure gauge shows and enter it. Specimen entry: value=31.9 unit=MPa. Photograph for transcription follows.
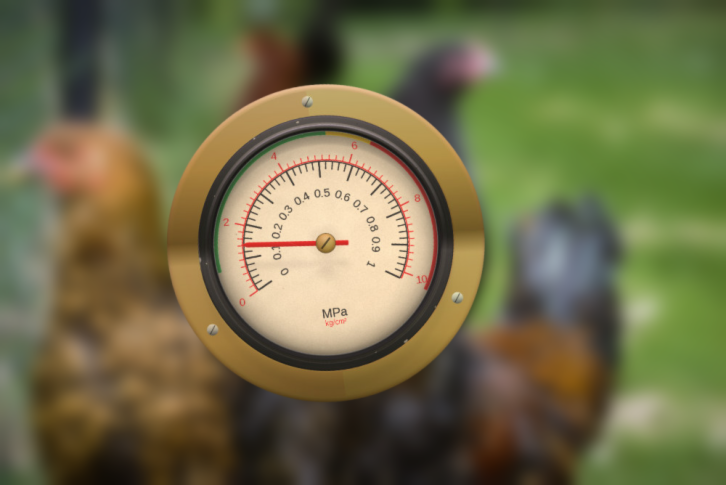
value=0.14 unit=MPa
